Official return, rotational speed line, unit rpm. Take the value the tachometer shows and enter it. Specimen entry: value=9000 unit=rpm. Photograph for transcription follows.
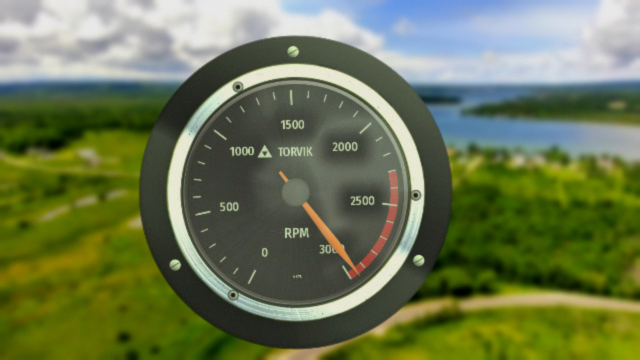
value=2950 unit=rpm
